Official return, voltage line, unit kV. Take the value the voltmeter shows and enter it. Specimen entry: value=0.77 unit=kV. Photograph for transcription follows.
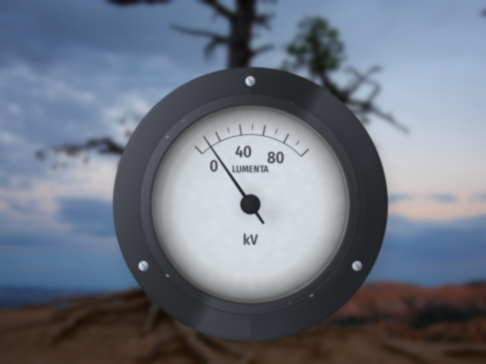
value=10 unit=kV
